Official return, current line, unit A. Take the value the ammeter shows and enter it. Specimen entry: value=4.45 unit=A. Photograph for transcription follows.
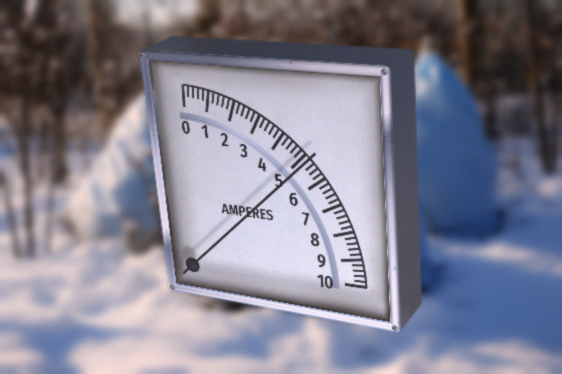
value=5.2 unit=A
